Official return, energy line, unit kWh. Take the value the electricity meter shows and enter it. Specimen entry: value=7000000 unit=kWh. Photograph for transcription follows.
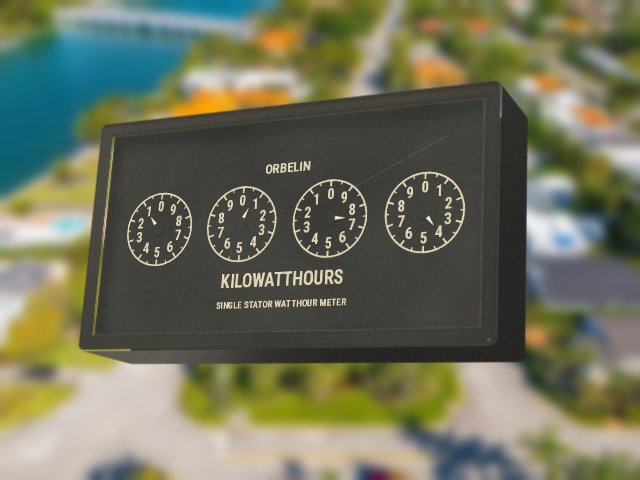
value=1074 unit=kWh
